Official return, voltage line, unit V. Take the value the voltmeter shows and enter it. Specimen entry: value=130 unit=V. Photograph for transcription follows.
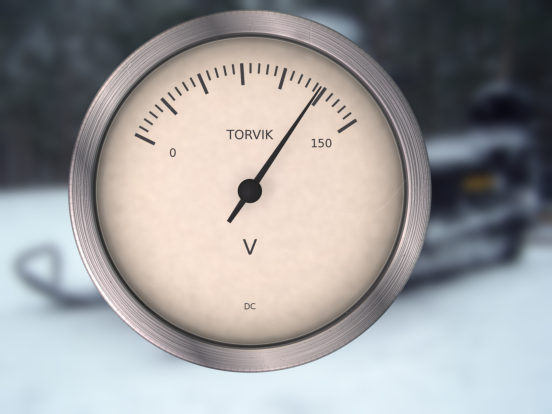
value=122.5 unit=V
